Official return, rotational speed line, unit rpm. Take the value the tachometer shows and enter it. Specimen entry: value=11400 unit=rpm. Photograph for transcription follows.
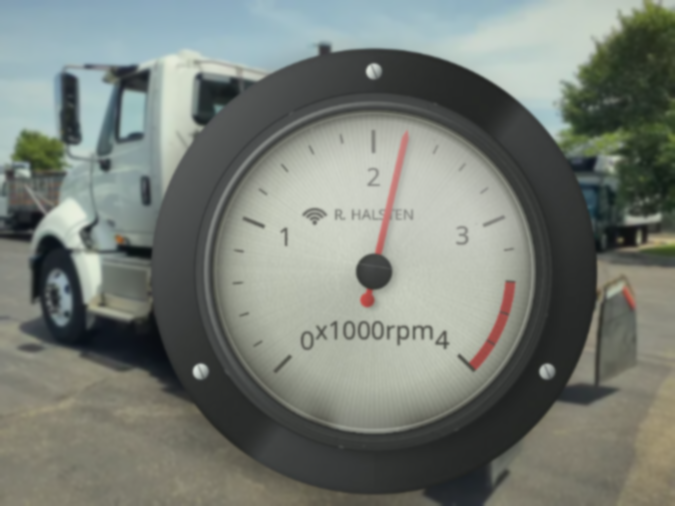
value=2200 unit=rpm
